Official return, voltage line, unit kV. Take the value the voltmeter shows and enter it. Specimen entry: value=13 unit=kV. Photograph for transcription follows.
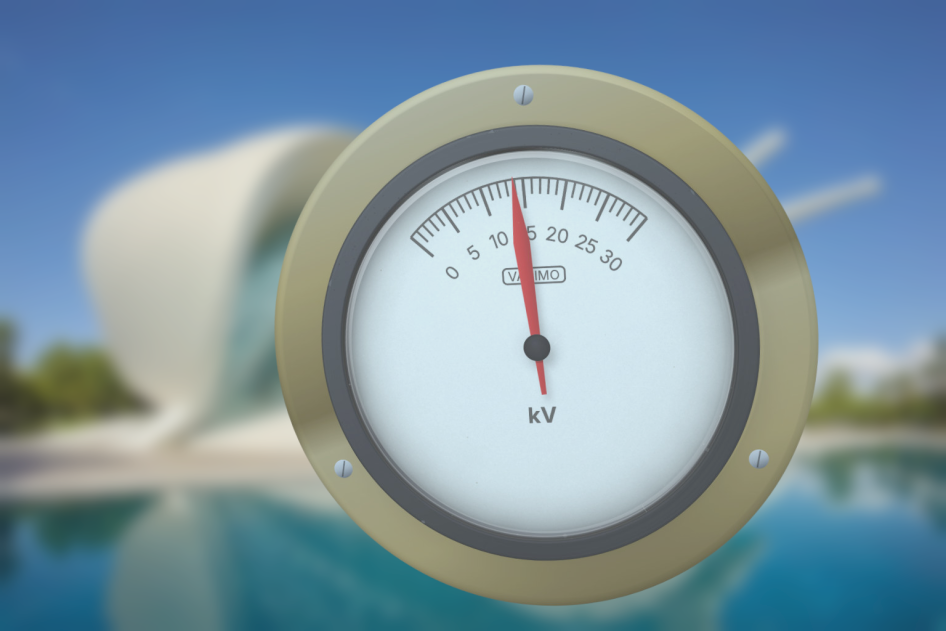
value=14 unit=kV
